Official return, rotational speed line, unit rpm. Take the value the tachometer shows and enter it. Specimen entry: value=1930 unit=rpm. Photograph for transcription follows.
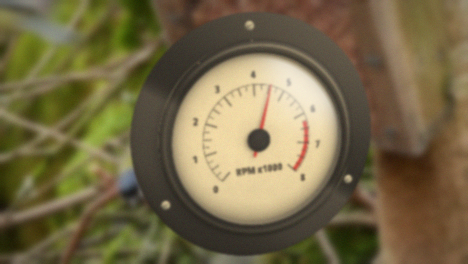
value=4500 unit=rpm
